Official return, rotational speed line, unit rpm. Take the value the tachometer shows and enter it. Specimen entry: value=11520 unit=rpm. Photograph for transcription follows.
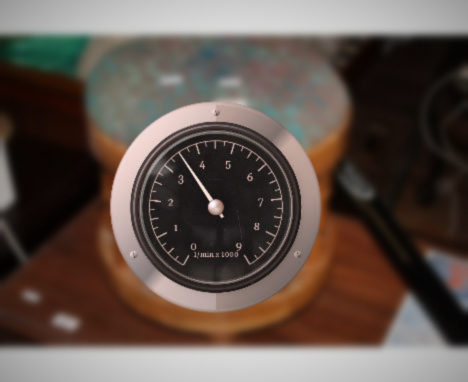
value=3500 unit=rpm
